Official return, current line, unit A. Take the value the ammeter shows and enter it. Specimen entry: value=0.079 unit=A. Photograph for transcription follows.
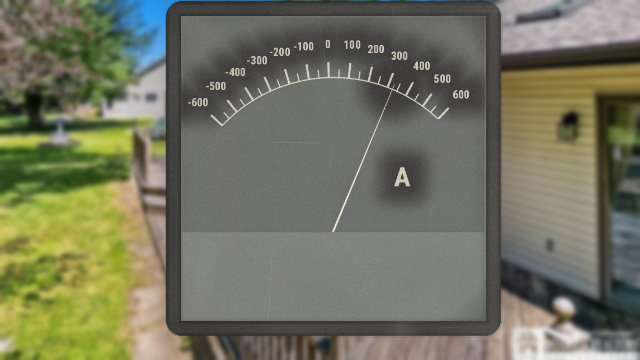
value=325 unit=A
